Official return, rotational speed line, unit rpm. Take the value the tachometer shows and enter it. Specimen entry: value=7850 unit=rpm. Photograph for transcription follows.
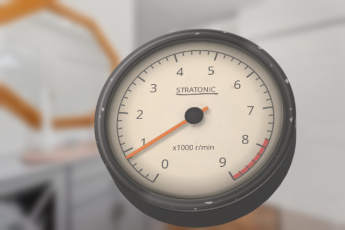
value=800 unit=rpm
